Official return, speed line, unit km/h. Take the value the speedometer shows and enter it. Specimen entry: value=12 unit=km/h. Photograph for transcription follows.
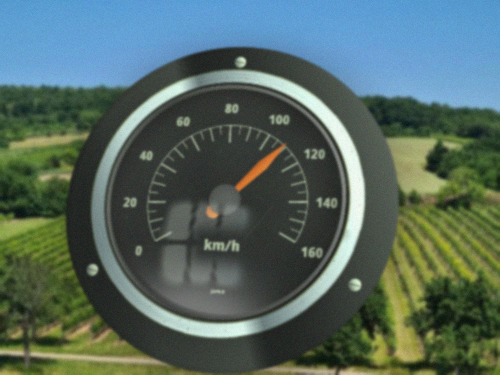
value=110 unit=km/h
